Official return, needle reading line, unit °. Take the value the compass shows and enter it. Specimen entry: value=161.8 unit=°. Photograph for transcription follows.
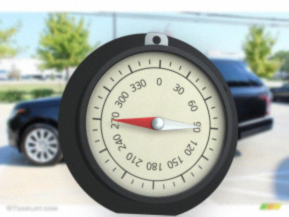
value=270 unit=°
